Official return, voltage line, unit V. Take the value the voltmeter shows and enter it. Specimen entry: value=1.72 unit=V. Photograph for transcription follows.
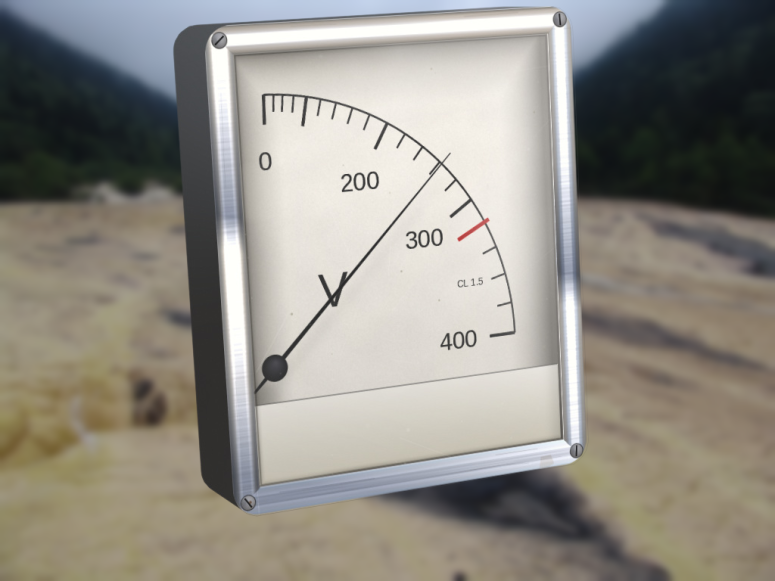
value=260 unit=V
